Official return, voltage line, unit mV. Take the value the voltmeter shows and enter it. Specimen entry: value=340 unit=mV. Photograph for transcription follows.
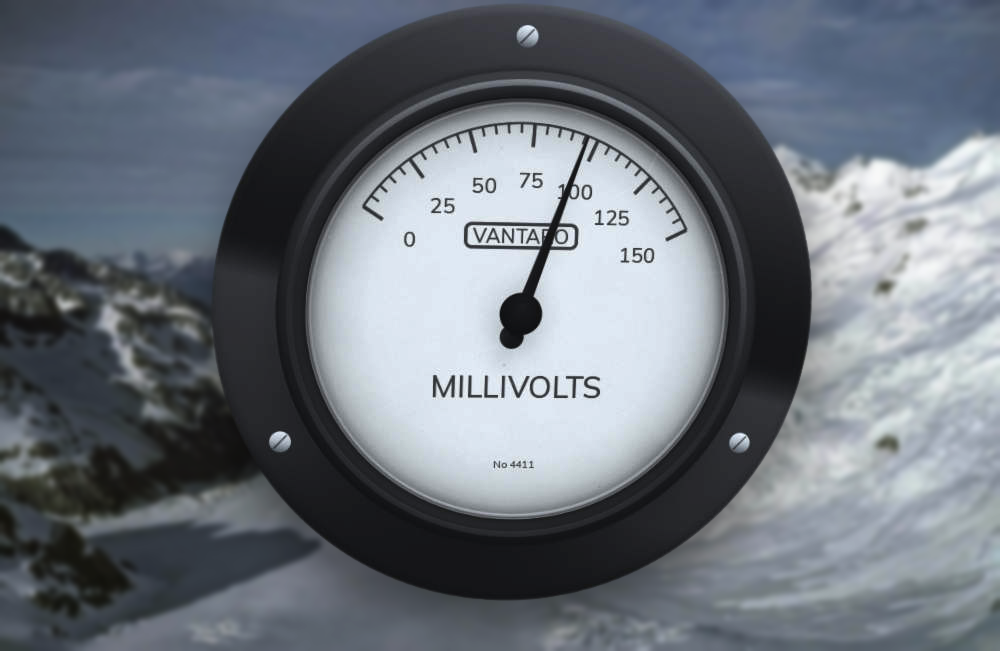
value=95 unit=mV
